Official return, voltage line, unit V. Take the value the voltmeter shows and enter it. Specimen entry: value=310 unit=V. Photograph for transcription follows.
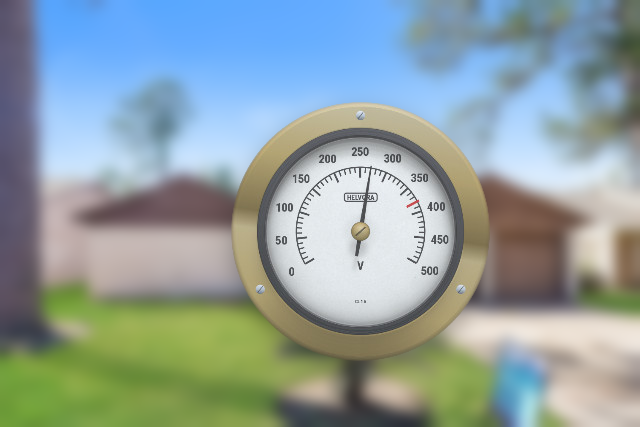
value=270 unit=V
